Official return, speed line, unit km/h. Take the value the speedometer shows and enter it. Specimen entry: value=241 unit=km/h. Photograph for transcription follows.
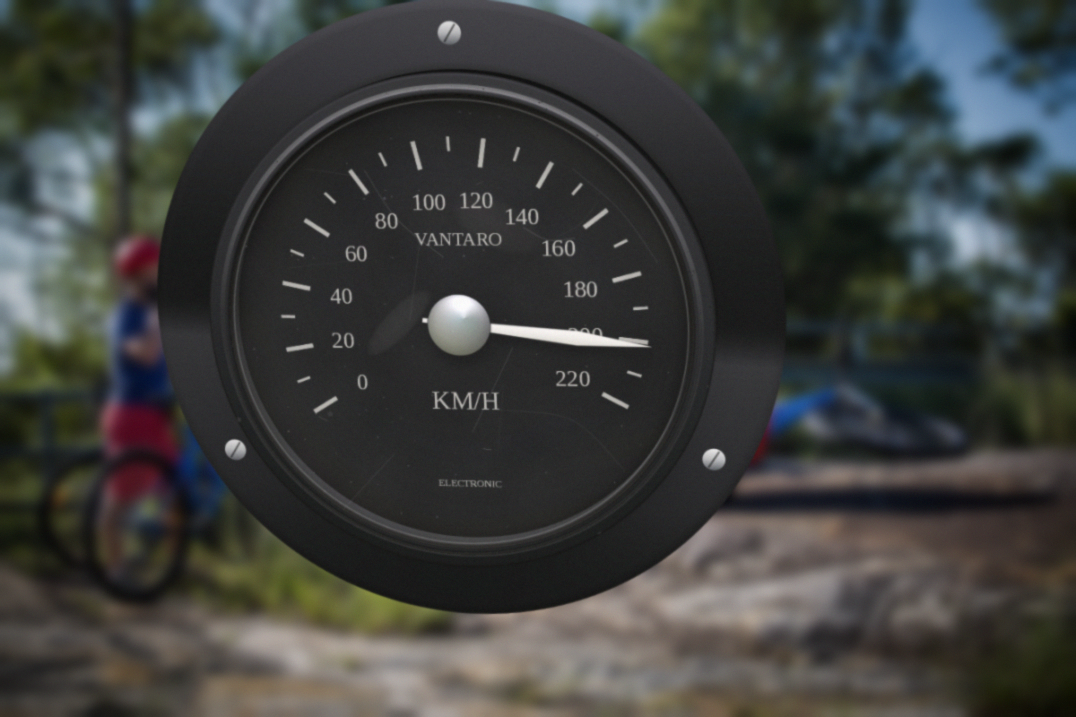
value=200 unit=km/h
